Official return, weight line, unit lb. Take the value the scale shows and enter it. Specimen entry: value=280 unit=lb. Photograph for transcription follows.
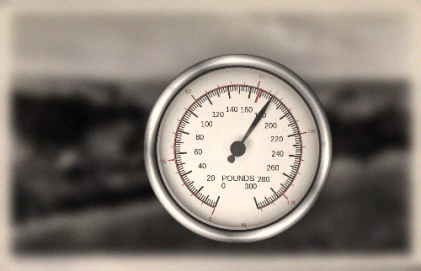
value=180 unit=lb
